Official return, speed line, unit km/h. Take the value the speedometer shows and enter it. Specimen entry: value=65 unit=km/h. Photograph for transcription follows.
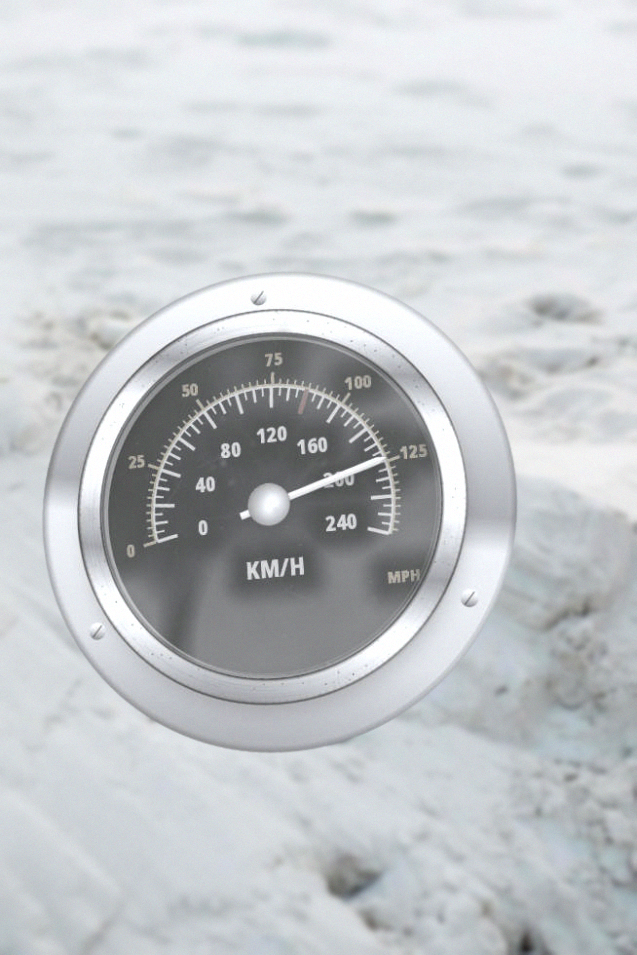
value=200 unit=km/h
